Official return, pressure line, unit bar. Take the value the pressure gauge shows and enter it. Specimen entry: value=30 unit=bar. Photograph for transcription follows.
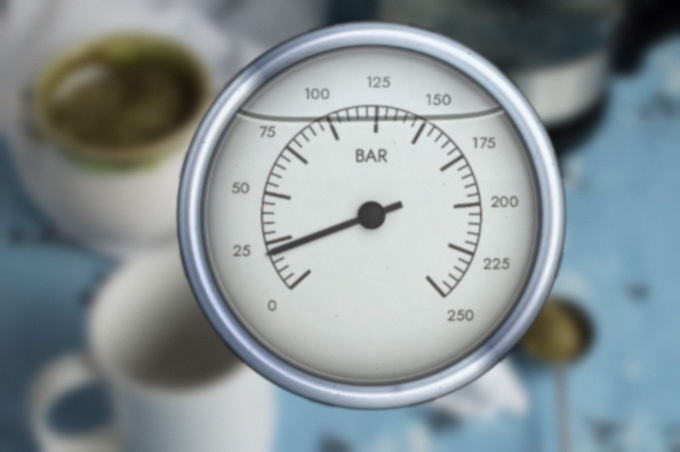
value=20 unit=bar
